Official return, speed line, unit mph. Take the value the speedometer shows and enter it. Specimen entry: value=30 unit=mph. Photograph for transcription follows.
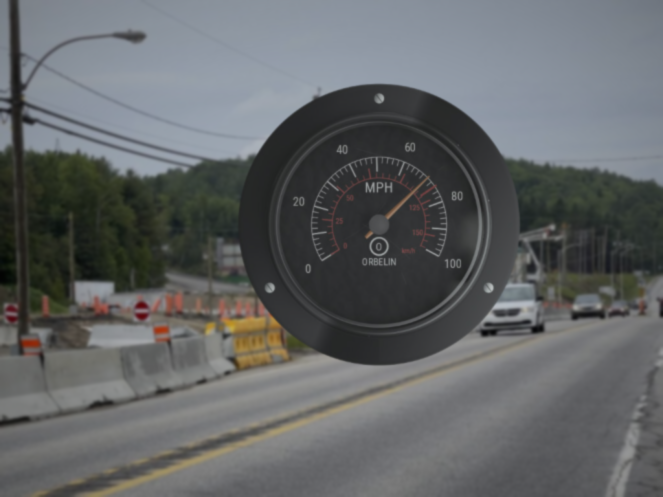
value=70 unit=mph
